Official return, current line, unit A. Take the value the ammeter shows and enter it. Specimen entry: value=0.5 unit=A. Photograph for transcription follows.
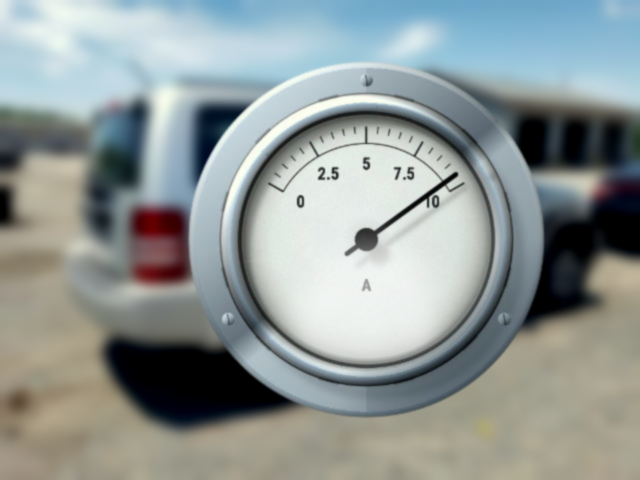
value=9.5 unit=A
